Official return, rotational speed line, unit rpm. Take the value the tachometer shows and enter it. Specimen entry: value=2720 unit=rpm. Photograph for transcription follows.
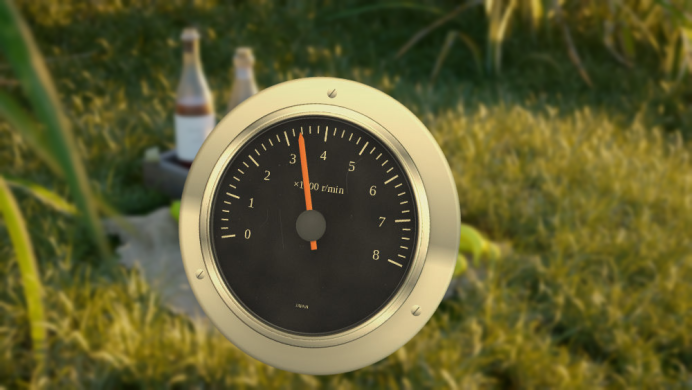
value=3400 unit=rpm
